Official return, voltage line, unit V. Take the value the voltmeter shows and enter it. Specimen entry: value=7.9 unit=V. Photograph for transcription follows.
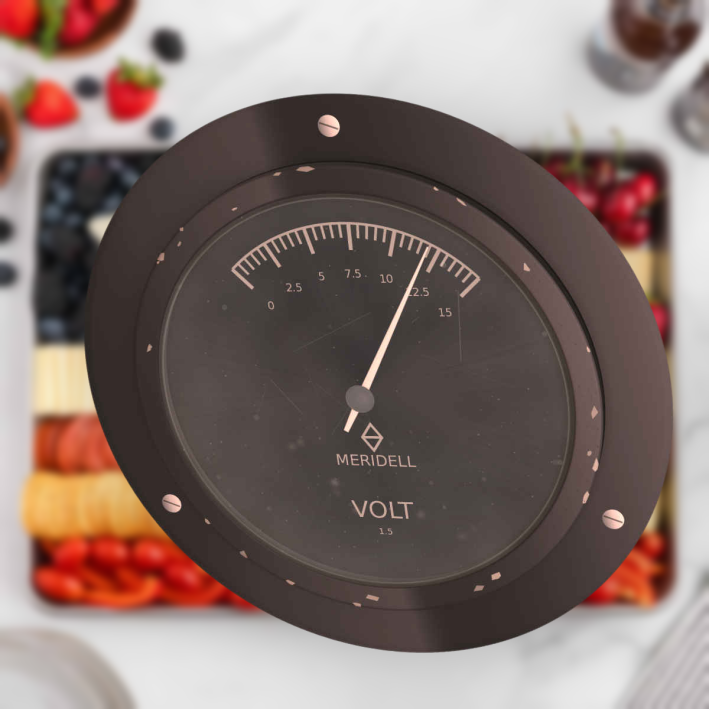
value=12 unit=V
